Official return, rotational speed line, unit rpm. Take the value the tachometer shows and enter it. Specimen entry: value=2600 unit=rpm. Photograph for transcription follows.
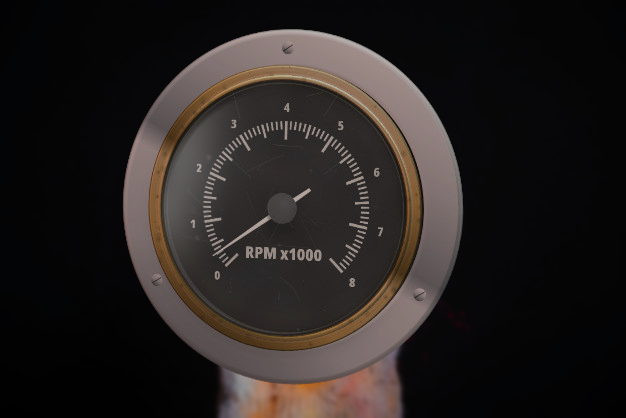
value=300 unit=rpm
